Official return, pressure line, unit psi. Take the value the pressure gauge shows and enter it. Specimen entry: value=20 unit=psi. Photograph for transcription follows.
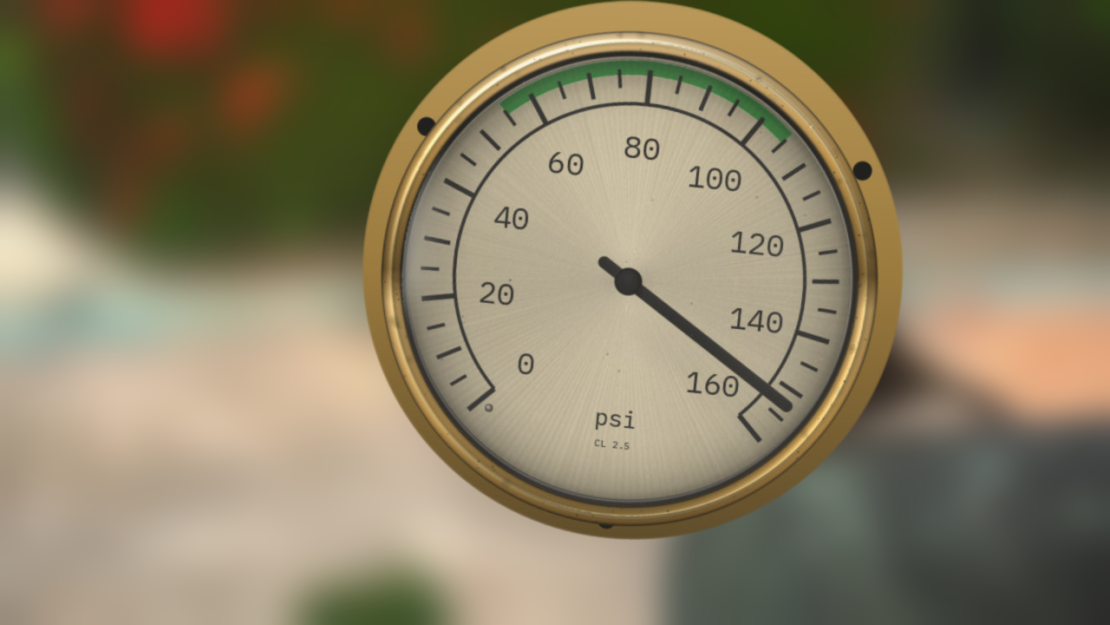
value=152.5 unit=psi
